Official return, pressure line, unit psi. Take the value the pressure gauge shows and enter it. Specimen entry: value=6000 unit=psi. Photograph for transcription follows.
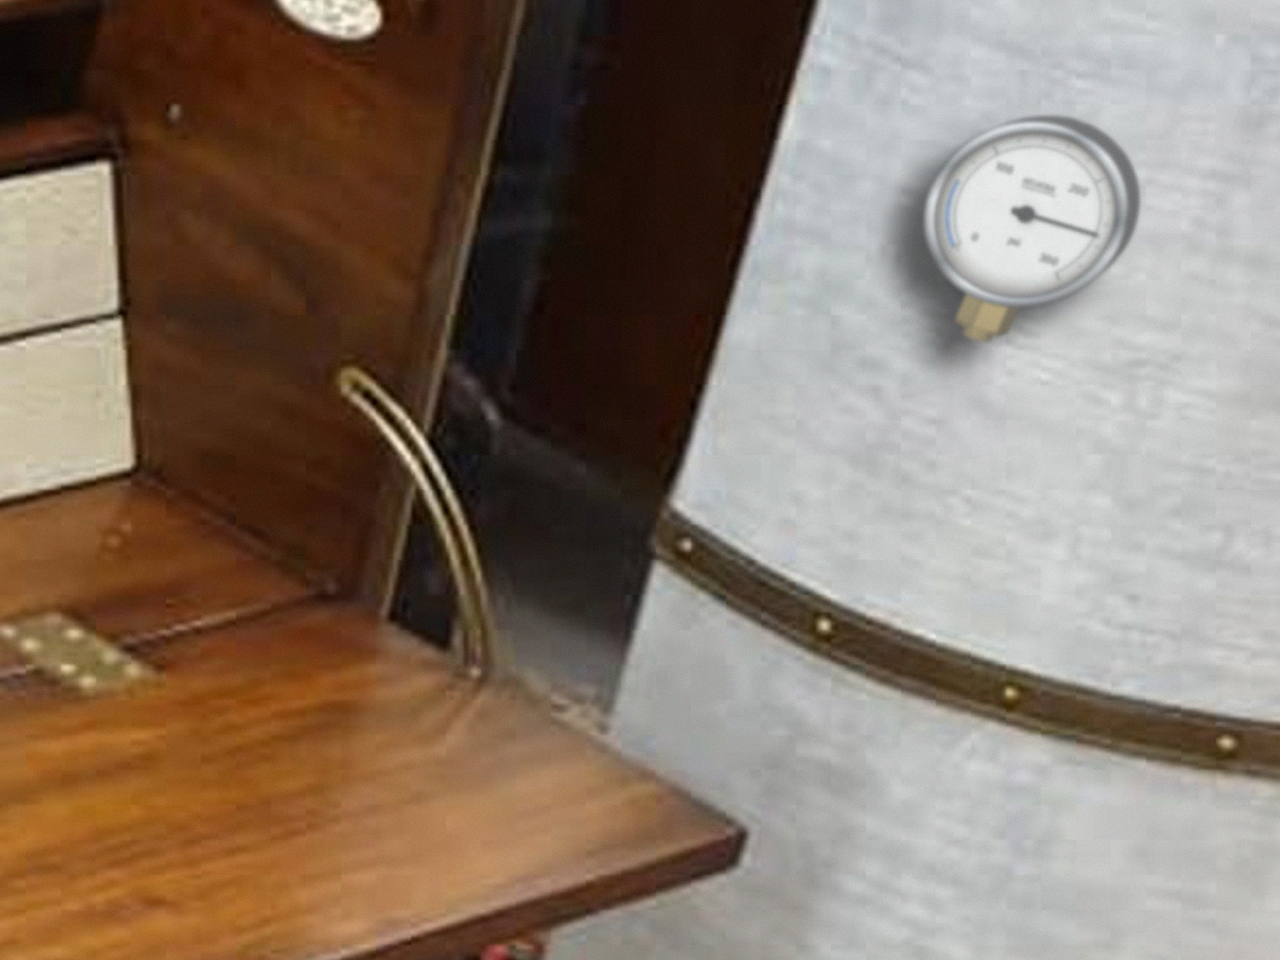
value=250 unit=psi
